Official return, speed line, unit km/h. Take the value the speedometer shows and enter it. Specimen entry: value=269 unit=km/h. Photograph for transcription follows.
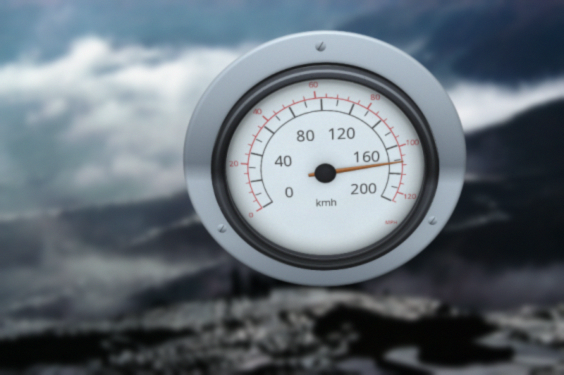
value=170 unit=km/h
